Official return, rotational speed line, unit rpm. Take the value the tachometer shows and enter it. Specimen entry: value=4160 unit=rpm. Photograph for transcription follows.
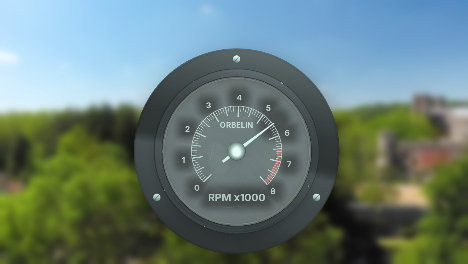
value=5500 unit=rpm
